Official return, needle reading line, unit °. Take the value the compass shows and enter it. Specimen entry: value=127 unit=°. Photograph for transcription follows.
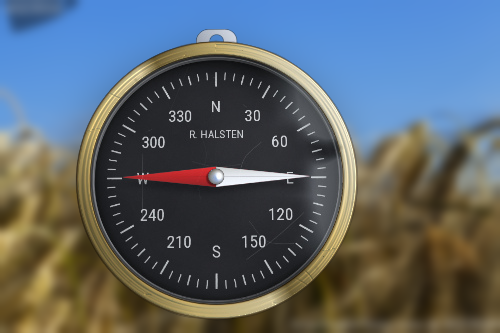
value=270 unit=°
